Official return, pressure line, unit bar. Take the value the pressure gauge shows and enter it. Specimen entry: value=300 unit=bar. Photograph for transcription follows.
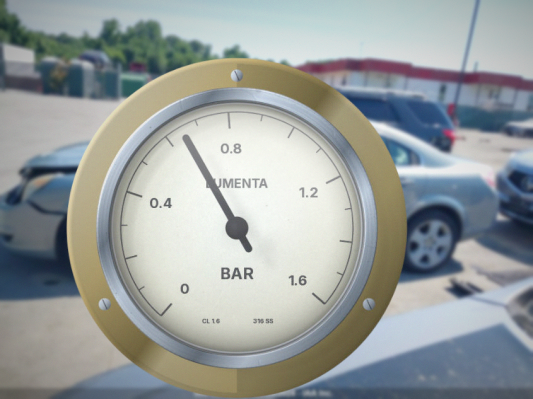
value=0.65 unit=bar
